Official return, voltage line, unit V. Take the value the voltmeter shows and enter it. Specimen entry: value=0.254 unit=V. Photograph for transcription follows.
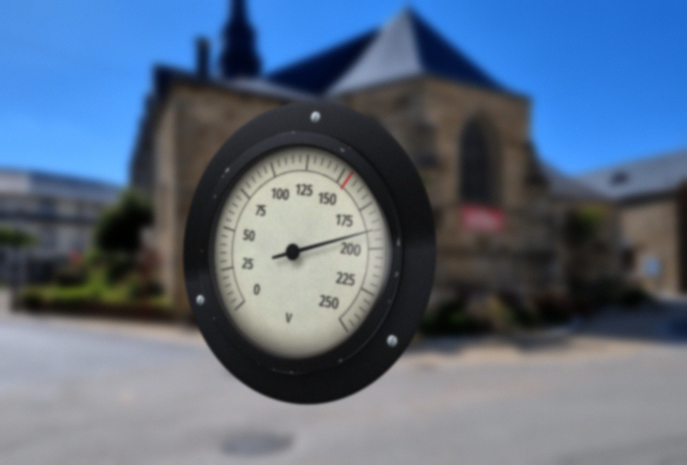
value=190 unit=V
